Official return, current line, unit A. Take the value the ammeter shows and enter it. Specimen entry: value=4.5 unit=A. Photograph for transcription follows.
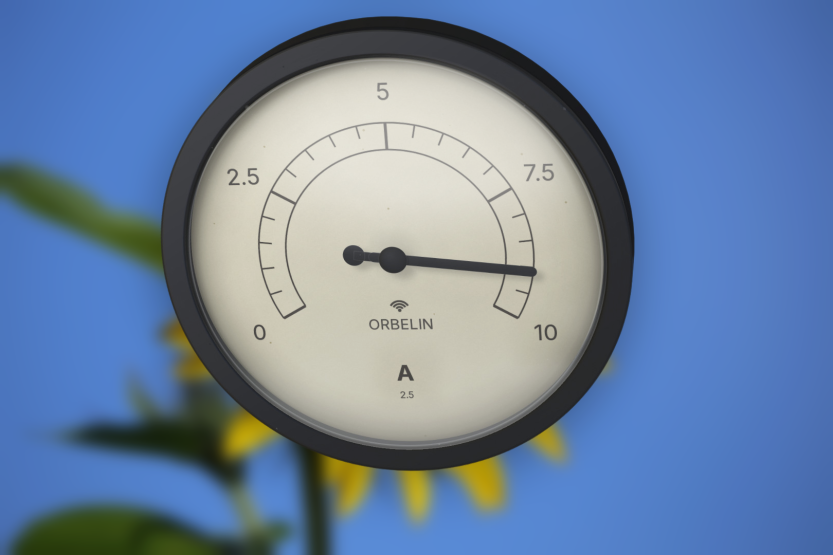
value=9 unit=A
